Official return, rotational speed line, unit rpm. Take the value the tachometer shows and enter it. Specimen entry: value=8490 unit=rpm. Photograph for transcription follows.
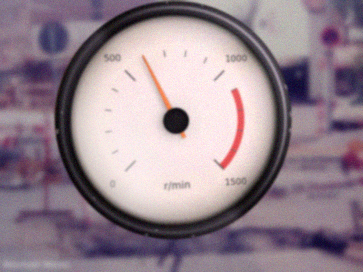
value=600 unit=rpm
